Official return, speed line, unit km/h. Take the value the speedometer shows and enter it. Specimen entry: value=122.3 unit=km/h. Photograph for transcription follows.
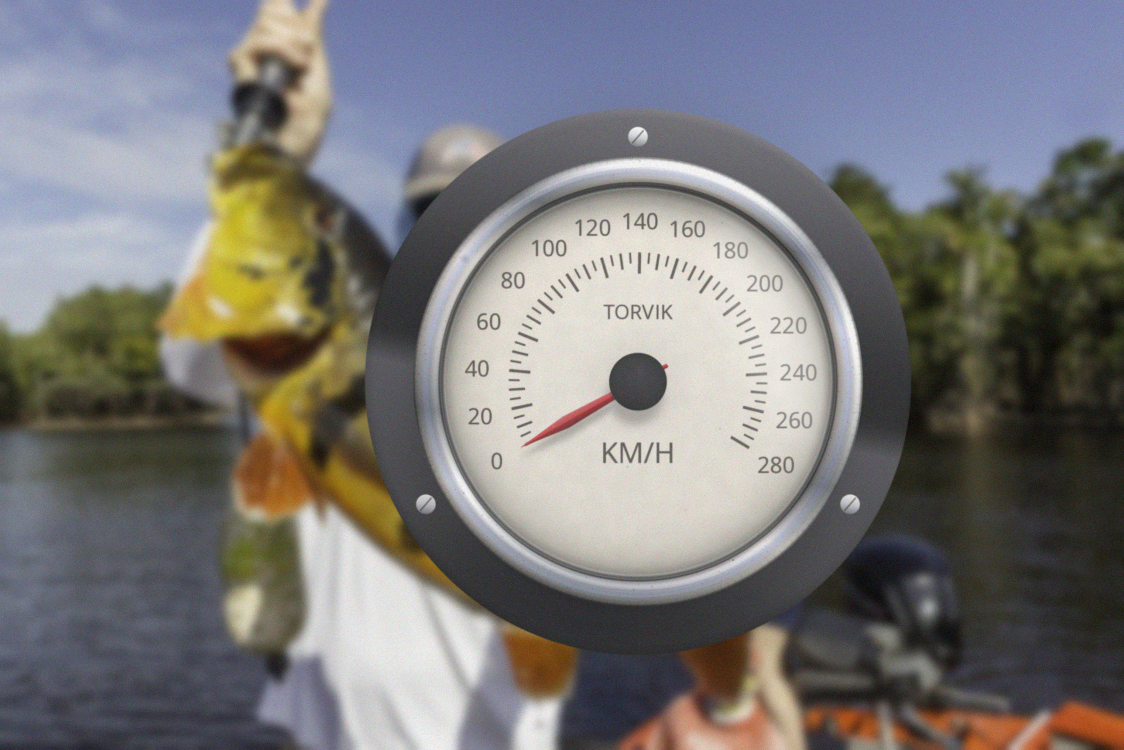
value=0 unit=km/h
